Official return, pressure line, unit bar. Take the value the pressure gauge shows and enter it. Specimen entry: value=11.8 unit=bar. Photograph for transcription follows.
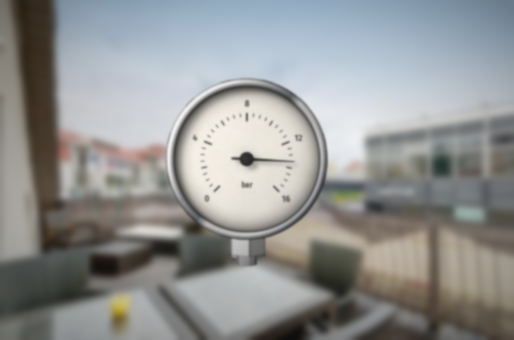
value=13.5 unit=bar
